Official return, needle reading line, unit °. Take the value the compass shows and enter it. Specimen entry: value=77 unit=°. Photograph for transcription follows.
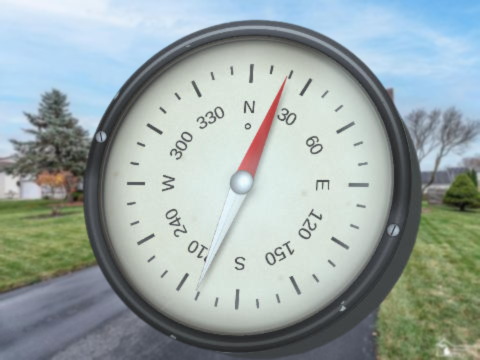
value=20 unit=°
